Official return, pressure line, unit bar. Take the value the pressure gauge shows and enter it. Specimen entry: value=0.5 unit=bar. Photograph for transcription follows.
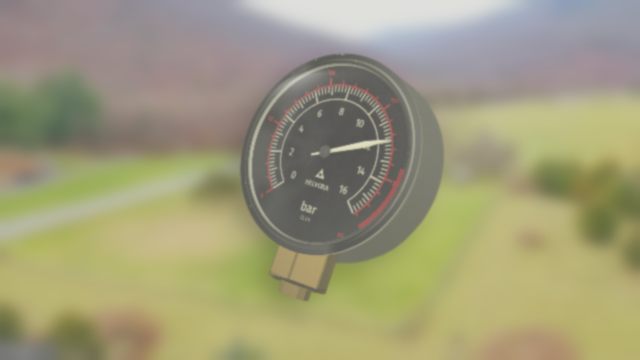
value=12 unit=bar
